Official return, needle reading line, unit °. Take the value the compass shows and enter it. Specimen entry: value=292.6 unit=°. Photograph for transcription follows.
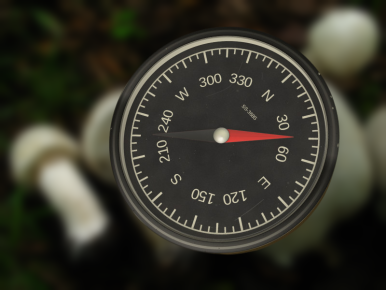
value=45 unit=°
